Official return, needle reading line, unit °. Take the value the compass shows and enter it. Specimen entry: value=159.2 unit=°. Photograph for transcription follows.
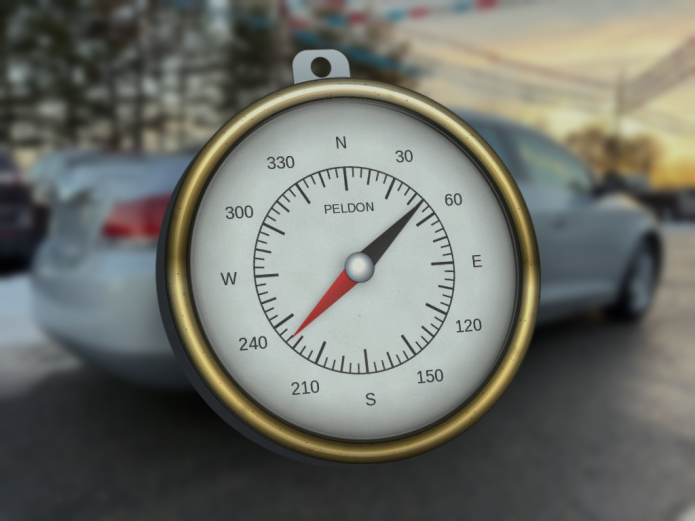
value=230 unit=°
